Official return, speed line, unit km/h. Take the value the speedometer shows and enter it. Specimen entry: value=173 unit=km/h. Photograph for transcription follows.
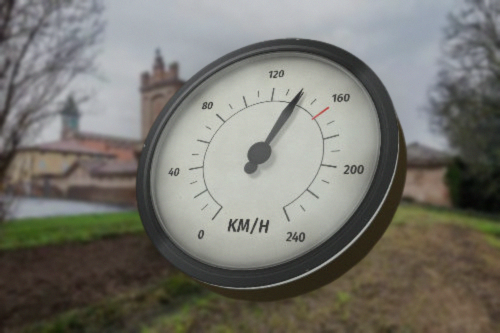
value=140 unit=km/h
